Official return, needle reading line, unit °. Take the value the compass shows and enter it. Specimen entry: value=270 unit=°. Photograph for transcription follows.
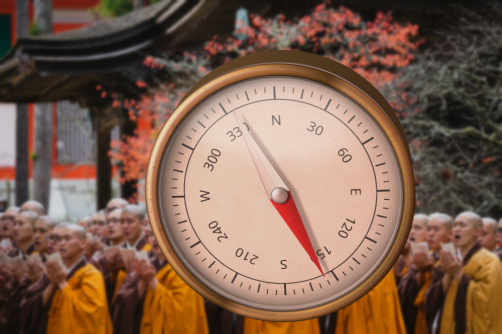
value=155 unit=°
